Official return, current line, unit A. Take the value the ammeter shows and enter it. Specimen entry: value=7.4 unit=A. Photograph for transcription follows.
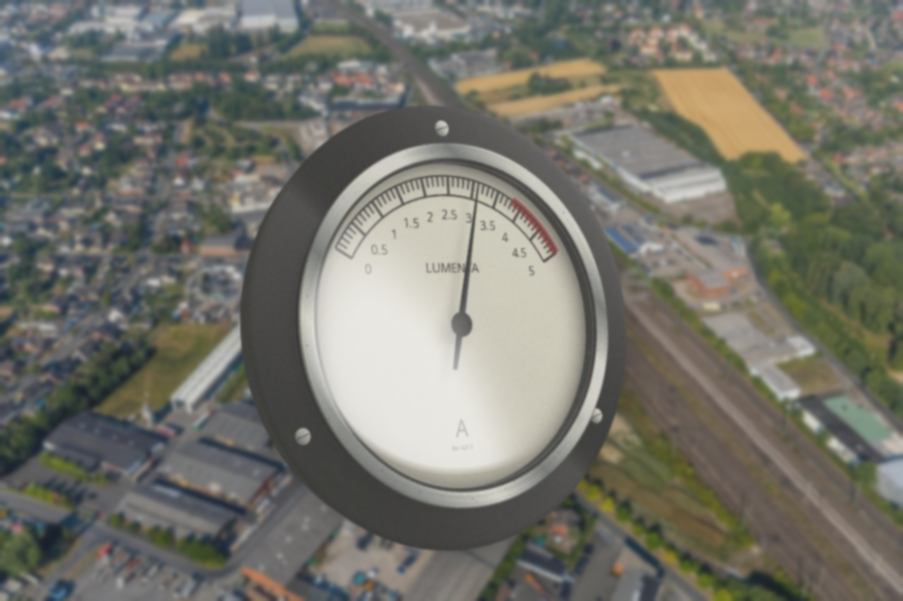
value=3 unit=A
